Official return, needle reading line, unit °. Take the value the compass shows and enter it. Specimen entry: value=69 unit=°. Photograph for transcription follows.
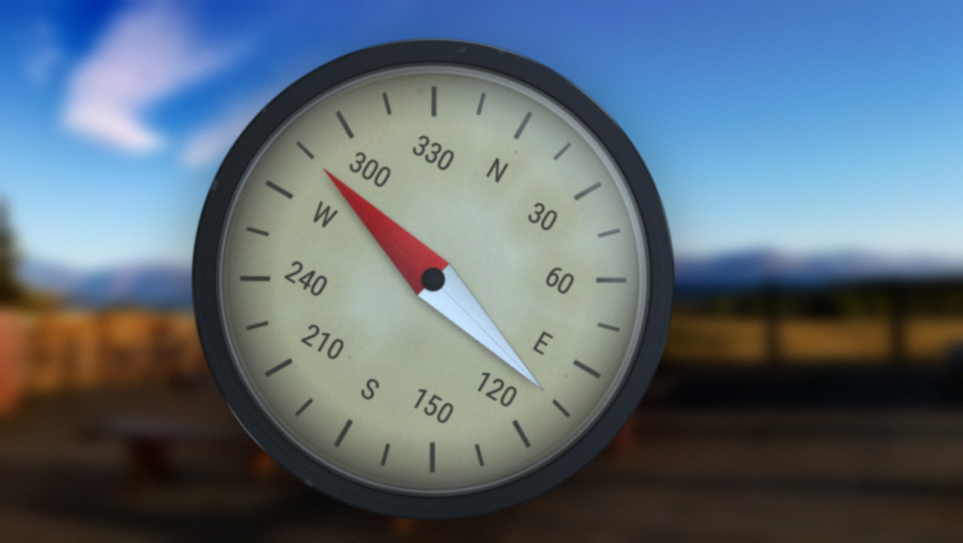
value=285 unit=°
